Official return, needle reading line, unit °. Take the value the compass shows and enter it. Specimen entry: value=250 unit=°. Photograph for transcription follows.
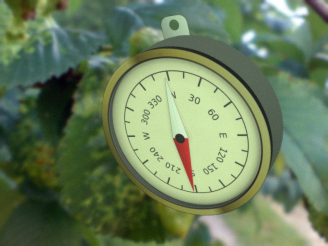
value=180 unit=°
